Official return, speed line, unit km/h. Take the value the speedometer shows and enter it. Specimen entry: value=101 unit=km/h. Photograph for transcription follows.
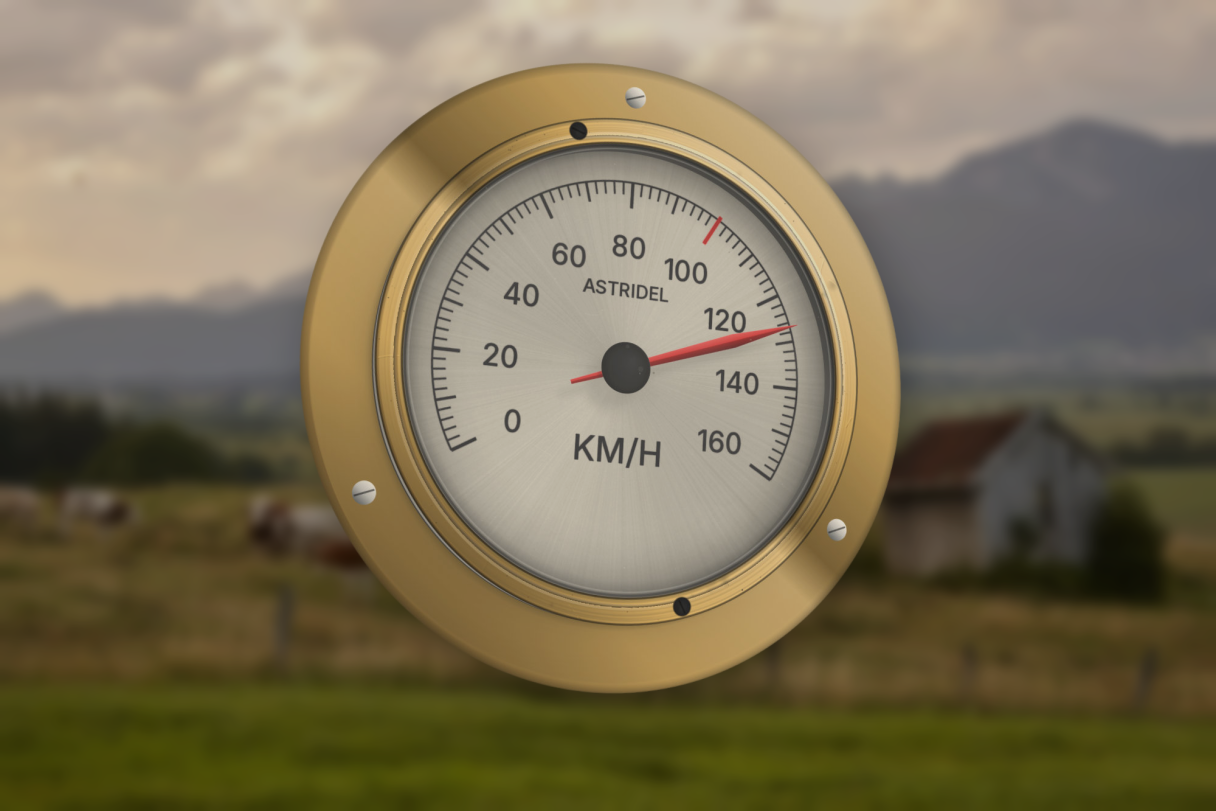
value=127 unit=km/h
